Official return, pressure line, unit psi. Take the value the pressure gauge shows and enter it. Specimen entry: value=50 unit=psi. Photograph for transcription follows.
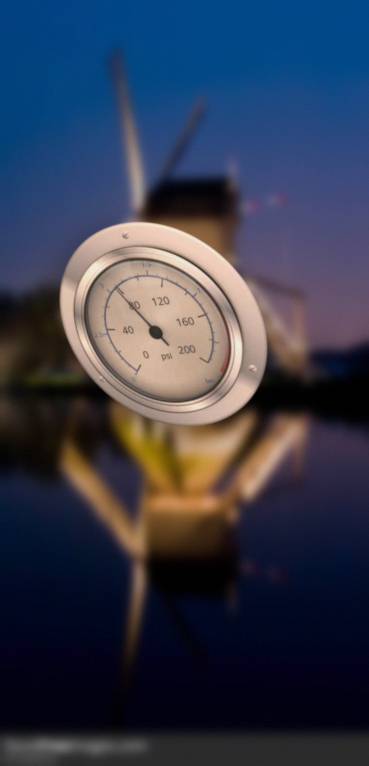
value=80 unit=psi
